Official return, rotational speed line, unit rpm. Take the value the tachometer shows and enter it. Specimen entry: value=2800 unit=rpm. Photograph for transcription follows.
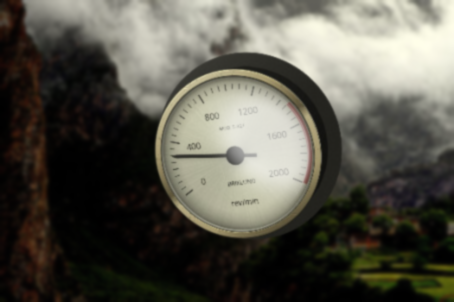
value=300 unit=rpm
